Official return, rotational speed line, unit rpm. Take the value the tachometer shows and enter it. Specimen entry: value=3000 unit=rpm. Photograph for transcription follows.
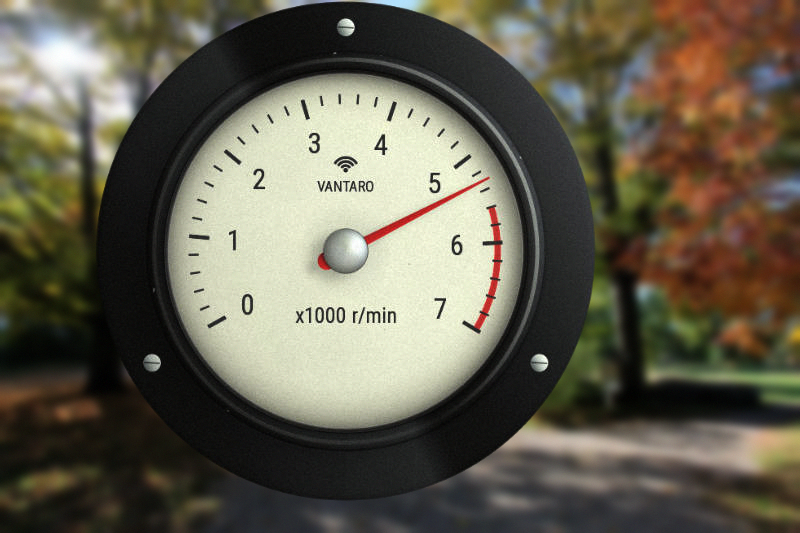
value=5300 unit=rpm
